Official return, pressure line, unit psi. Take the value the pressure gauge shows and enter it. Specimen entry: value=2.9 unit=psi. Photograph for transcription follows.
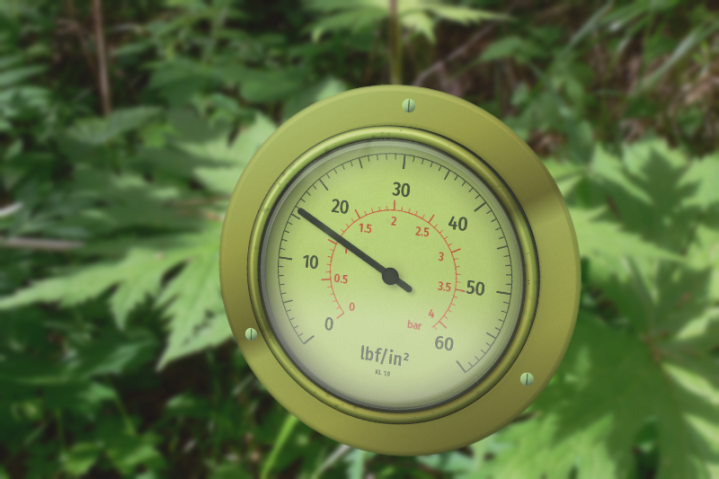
value=16 unit=psi
